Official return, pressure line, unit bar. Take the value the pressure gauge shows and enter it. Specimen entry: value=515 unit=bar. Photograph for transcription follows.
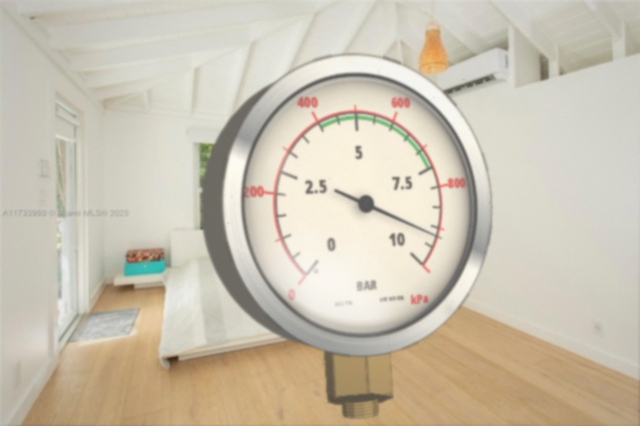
value=9.25 unit=bar
